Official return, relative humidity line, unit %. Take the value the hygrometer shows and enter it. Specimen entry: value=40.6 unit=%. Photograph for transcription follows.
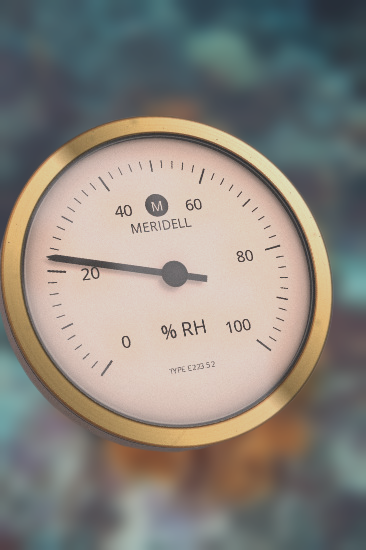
value=22 unit=%
